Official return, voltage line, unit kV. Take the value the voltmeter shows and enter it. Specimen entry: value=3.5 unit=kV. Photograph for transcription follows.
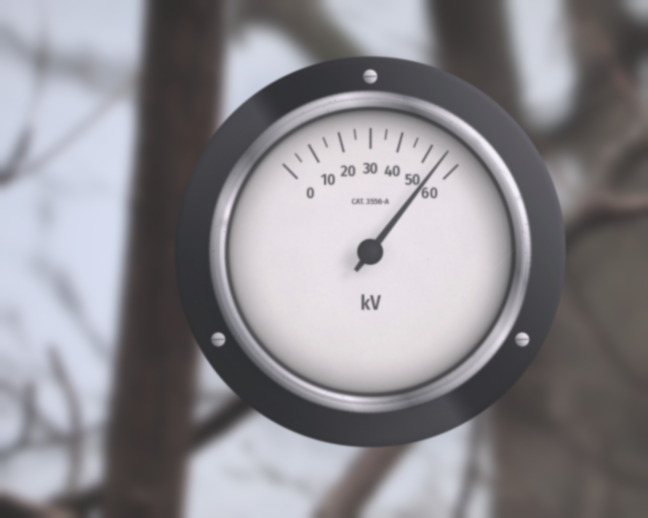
value=55 unit=kV
